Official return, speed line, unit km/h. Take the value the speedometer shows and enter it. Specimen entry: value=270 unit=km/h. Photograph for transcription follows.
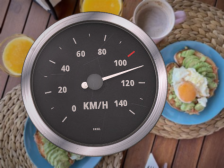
value=110 unit=km/h
